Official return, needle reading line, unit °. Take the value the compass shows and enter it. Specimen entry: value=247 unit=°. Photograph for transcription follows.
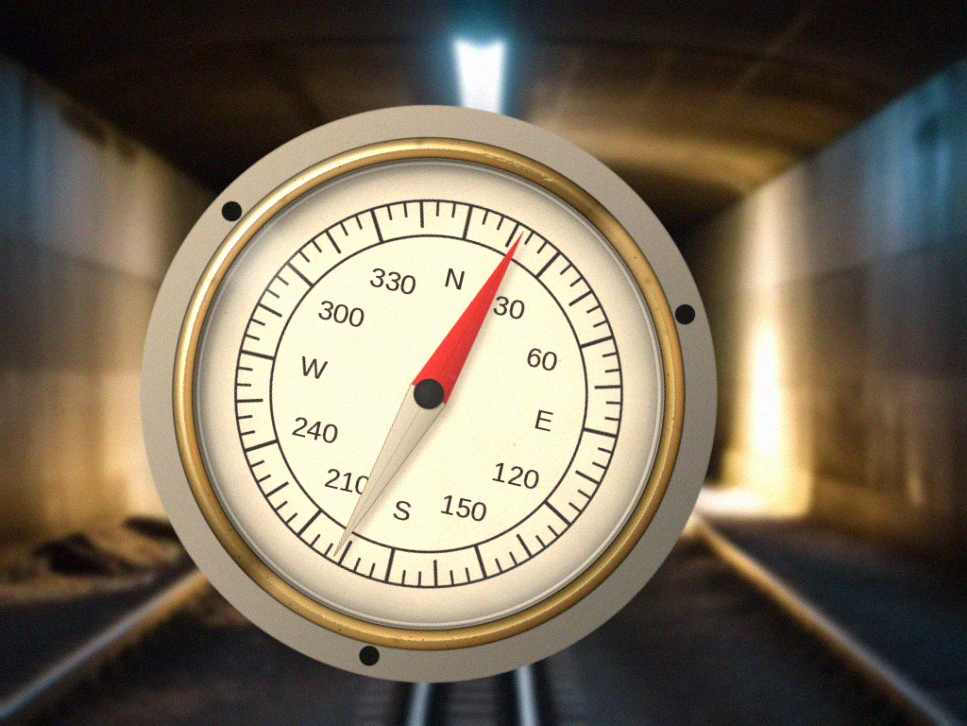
value=17.5 unit=°
